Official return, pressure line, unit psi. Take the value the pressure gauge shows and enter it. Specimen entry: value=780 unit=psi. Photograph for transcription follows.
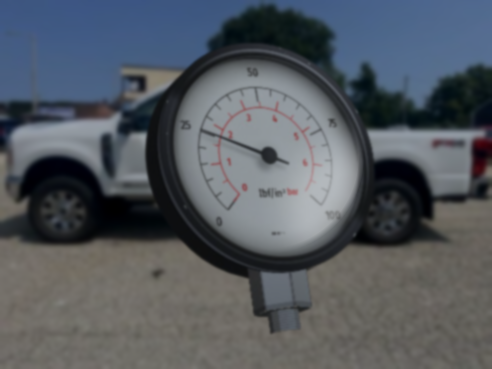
value=25 unit=psi
